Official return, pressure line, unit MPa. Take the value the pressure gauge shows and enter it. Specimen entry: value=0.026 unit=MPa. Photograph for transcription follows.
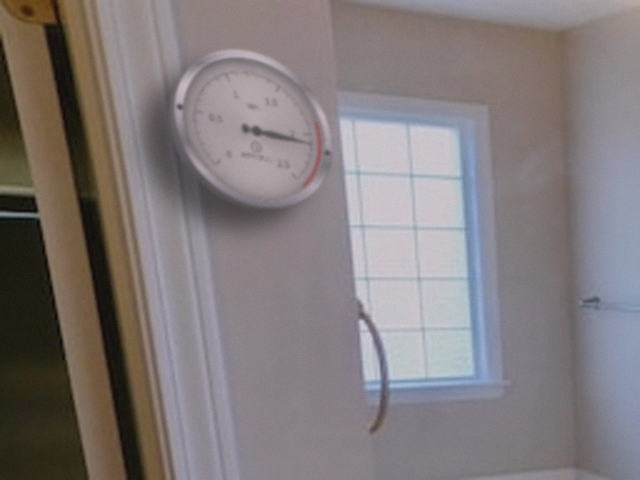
value=2.1 unit=MPa
